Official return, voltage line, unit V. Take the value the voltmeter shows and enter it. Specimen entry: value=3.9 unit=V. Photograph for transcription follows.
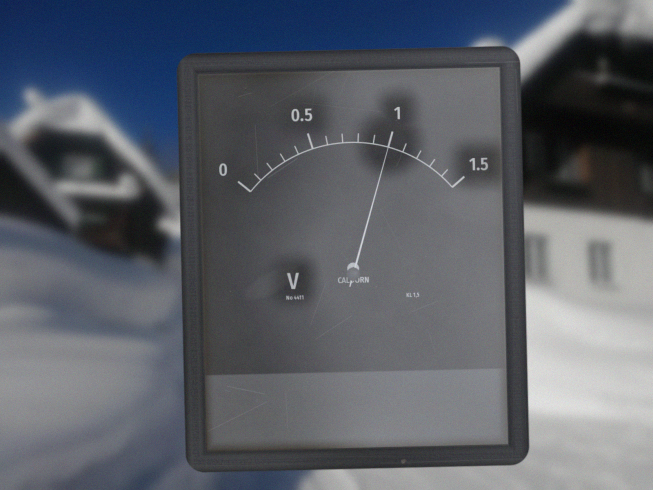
value=1 unit=V
